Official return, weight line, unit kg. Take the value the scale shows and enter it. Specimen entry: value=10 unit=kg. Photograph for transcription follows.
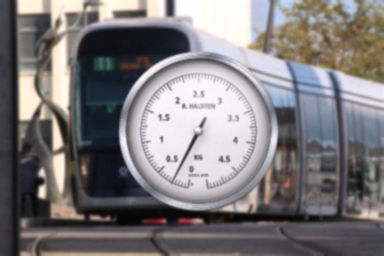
value=0.25 unit=kg
